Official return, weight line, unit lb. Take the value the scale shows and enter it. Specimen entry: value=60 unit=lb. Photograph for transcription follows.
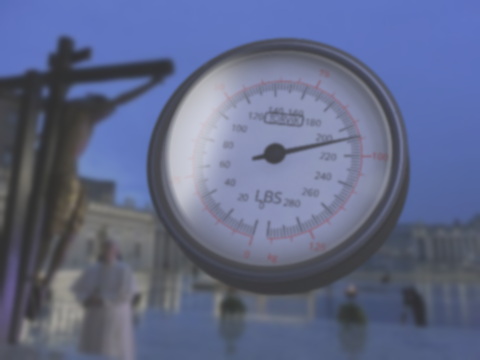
value=210 unit=lb
